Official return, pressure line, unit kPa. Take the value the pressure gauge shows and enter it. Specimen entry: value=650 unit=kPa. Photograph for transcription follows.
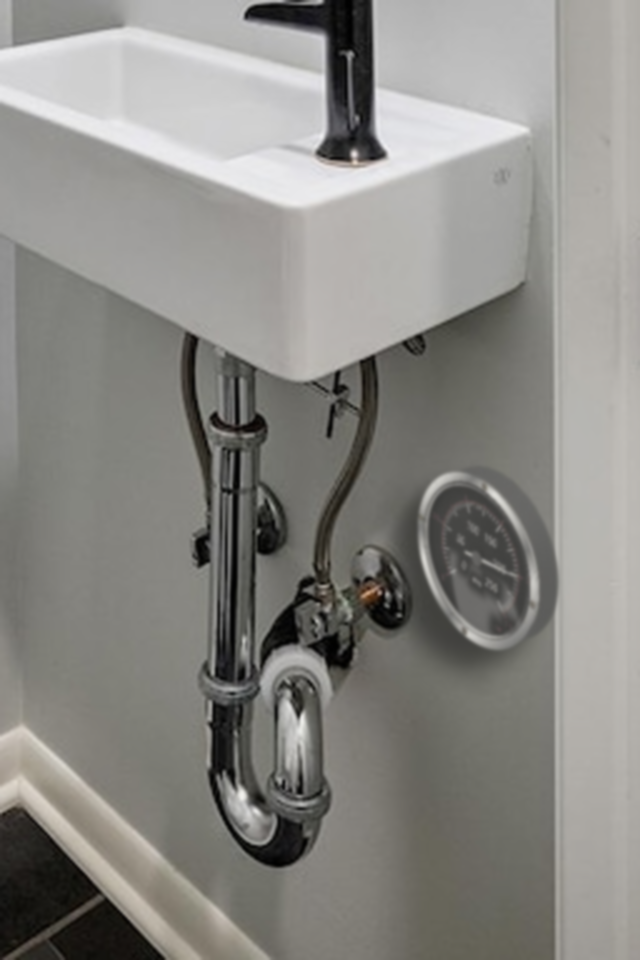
value=200 unit=kPa
